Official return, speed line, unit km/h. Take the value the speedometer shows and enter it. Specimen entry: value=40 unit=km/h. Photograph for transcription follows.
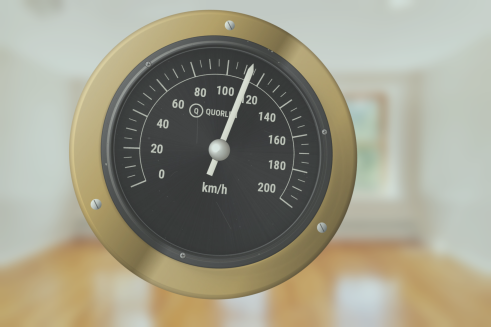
value=112.5 unit=km/h
